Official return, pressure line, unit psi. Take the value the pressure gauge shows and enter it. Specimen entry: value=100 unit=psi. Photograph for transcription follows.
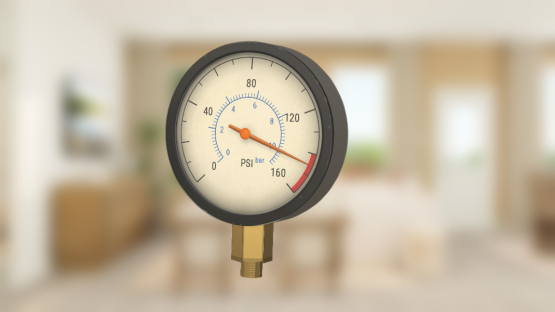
value=145 unit=psi
